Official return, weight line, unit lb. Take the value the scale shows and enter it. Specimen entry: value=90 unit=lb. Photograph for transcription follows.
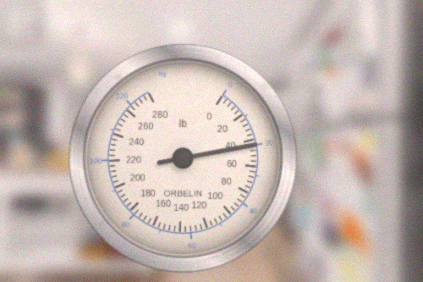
value=44 unit=lb
